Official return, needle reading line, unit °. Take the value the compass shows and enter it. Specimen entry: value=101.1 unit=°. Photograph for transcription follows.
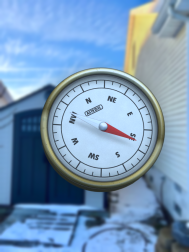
value=140 unit=°
